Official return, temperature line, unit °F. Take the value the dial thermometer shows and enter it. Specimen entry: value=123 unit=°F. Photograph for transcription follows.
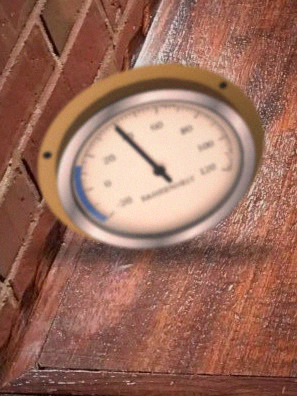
value=40 unit=°F
